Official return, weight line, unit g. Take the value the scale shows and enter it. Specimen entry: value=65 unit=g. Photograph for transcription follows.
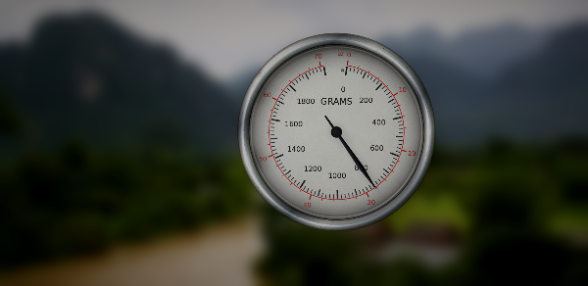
value=800 unit=g
